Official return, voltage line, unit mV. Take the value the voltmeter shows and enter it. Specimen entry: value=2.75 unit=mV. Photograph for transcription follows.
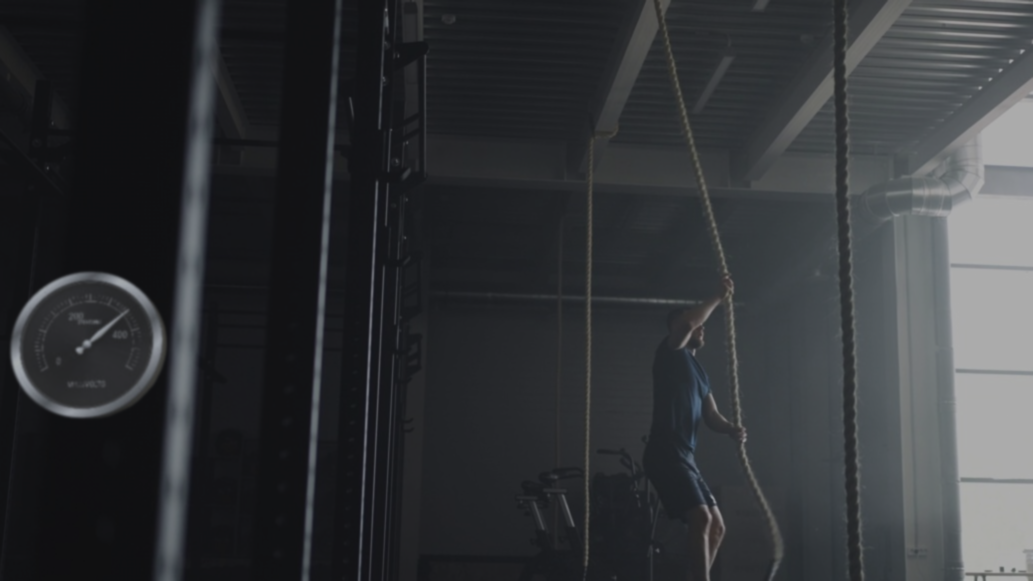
value=350 unit=mV
